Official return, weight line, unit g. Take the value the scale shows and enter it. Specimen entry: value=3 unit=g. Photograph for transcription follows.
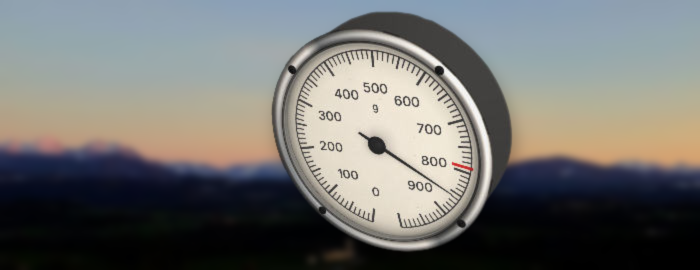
value=850 unit=g
